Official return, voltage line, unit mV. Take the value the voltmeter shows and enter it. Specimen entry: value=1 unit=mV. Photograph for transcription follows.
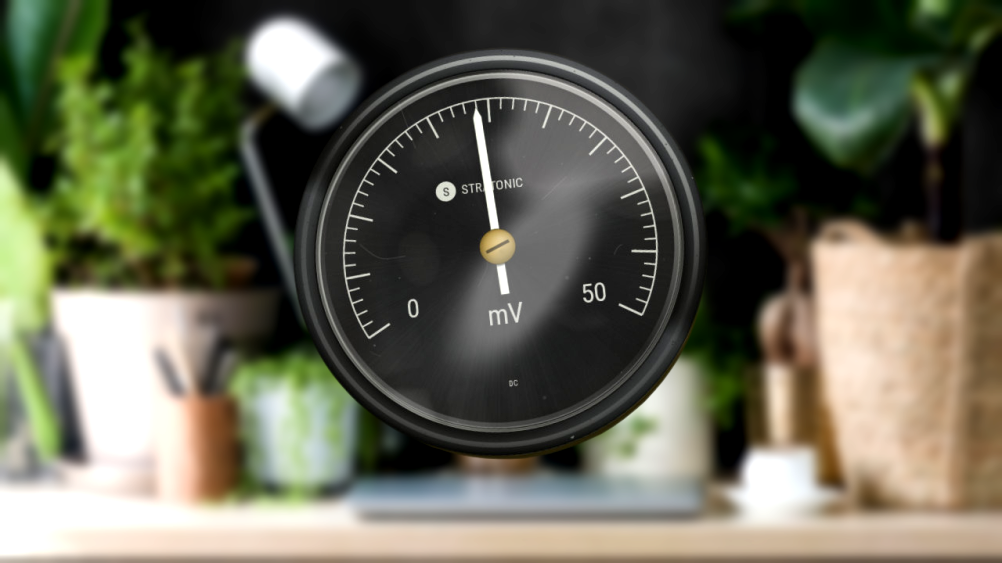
value=24 unit=mV
